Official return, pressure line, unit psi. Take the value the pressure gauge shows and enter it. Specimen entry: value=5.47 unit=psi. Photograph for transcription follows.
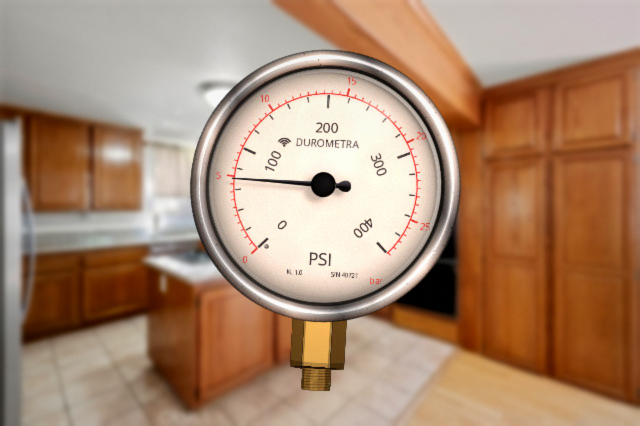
value=70 unit=psi
